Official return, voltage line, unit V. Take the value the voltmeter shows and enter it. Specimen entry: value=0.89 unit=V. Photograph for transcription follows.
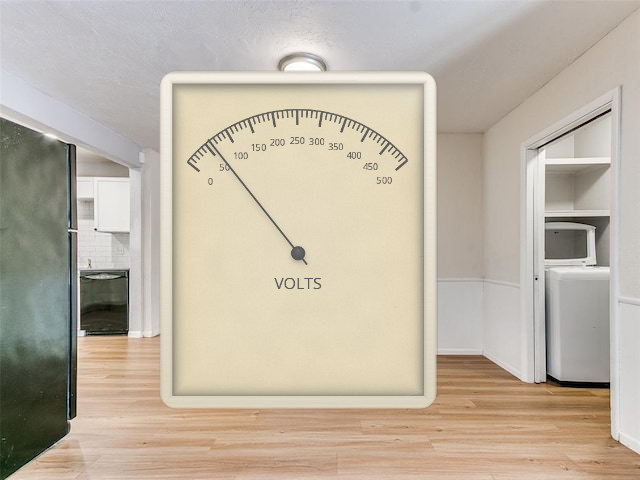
value=60 unit=V
